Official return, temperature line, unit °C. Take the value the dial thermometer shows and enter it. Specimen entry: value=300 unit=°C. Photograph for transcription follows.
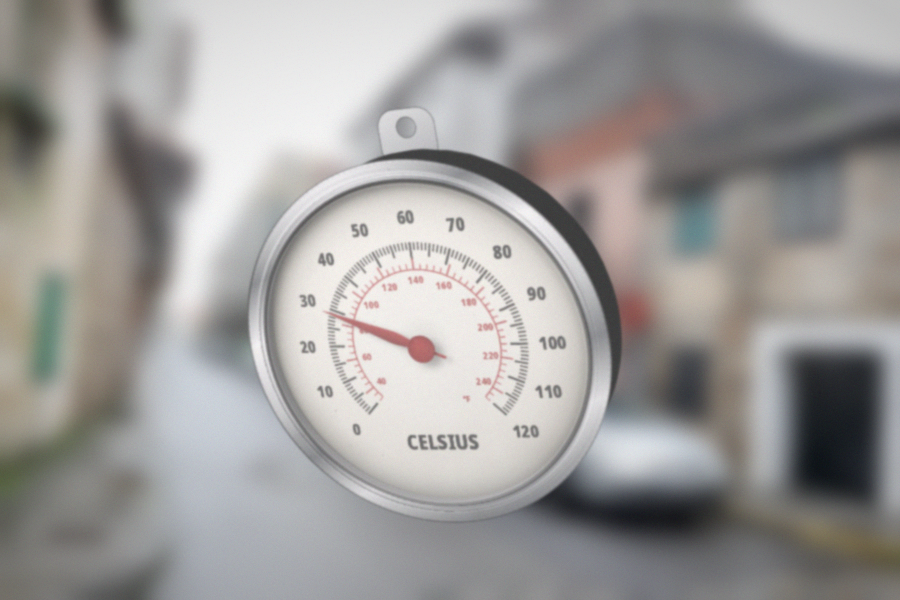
value=30 unit=°C
